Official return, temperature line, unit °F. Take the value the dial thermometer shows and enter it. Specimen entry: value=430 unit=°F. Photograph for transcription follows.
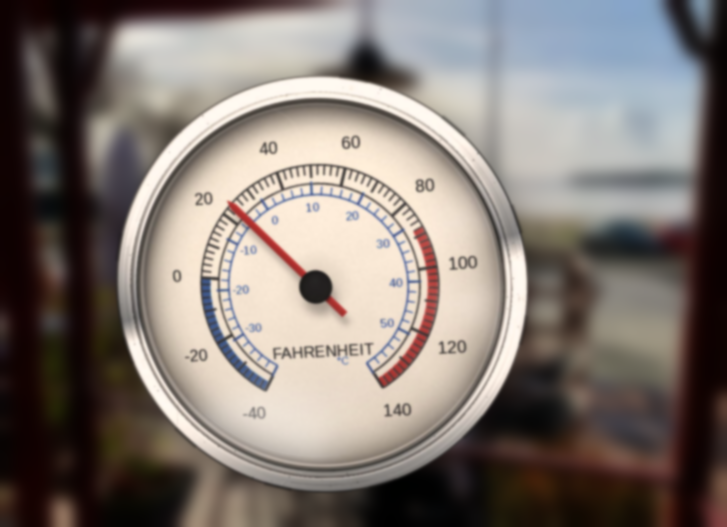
value=24 unit=°F
